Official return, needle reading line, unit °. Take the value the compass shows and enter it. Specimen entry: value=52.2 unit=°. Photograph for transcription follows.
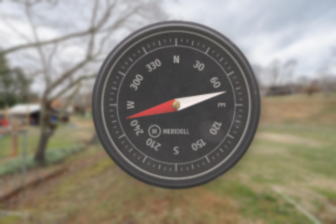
value=255 unit=°
